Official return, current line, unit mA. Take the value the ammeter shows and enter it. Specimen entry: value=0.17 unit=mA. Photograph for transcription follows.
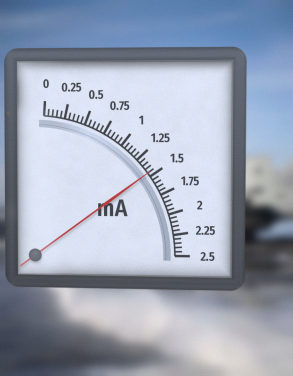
value=1.45 unit=mA
